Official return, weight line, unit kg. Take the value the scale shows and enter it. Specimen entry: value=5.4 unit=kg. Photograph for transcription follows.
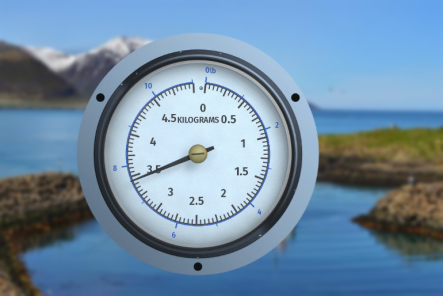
value=3.45 unit=kg
